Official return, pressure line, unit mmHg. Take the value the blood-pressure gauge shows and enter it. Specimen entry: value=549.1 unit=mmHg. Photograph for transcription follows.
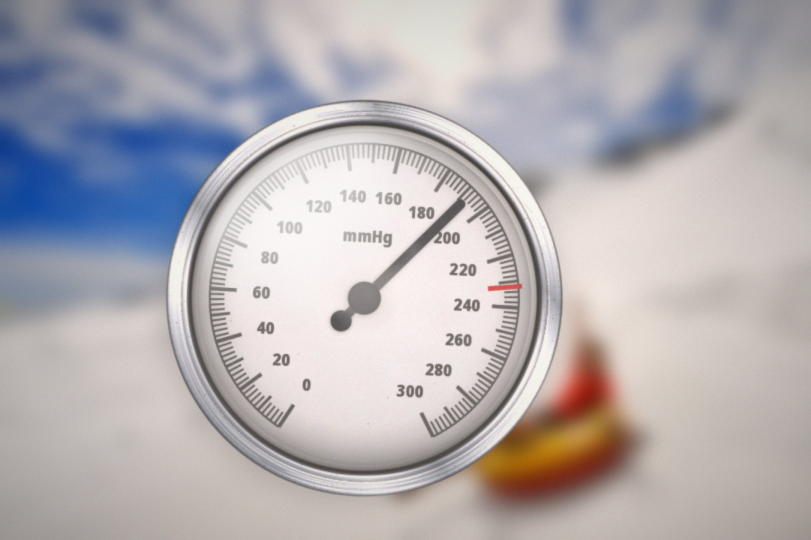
value=192 unit=mmHg
